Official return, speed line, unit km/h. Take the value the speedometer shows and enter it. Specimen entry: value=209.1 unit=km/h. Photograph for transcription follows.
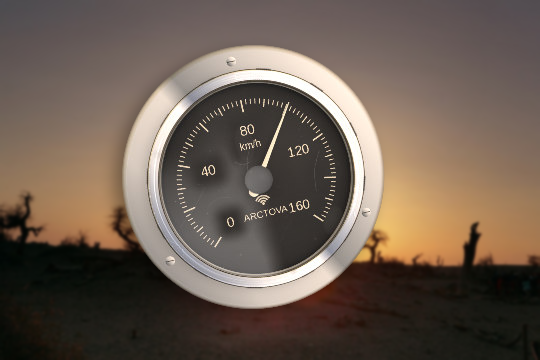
value=100 unit=km/h
